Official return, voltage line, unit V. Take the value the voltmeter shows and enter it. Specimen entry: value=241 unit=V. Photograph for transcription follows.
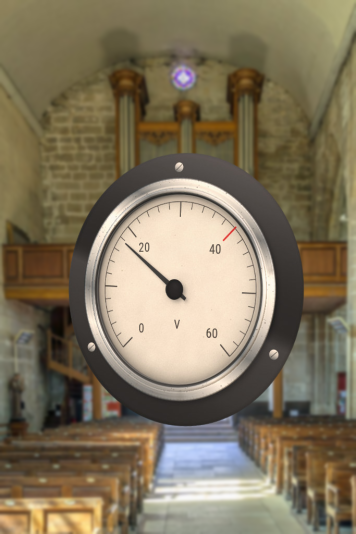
value=18 unit=V
